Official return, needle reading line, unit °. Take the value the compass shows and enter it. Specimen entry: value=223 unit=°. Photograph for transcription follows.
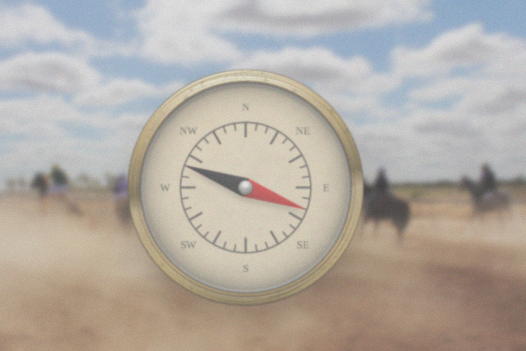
value=110 unit=°
